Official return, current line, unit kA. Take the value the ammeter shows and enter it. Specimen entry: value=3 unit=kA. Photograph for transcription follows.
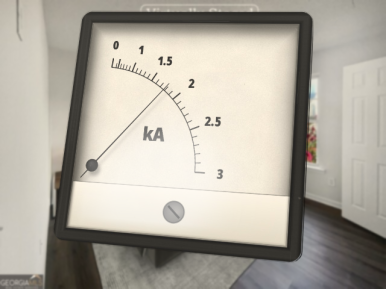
value=1.8 unit=kA
